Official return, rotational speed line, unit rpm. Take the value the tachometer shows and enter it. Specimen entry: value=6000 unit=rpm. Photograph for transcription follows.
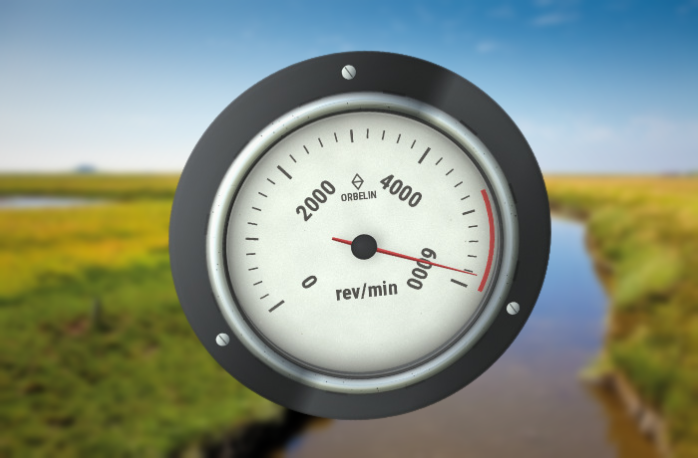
value=5800 unit=rpm
